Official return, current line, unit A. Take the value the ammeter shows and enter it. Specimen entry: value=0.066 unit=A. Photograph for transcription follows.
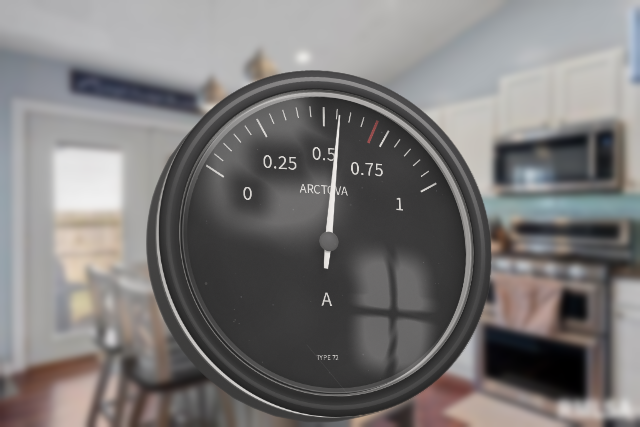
value=0.55 unit=A
